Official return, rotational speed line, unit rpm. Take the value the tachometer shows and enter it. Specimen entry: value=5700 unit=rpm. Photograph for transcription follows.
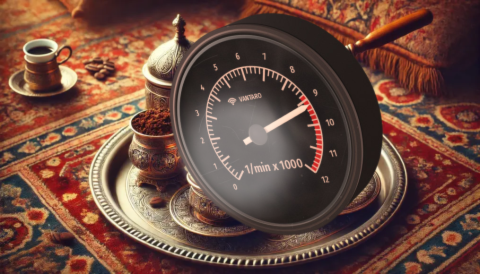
value=9200 unit=rpm
